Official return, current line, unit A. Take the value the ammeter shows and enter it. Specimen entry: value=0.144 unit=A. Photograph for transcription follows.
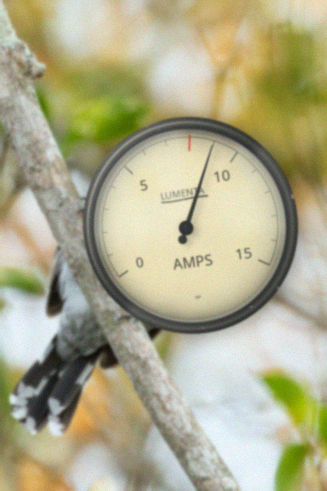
value=9 unit=A
